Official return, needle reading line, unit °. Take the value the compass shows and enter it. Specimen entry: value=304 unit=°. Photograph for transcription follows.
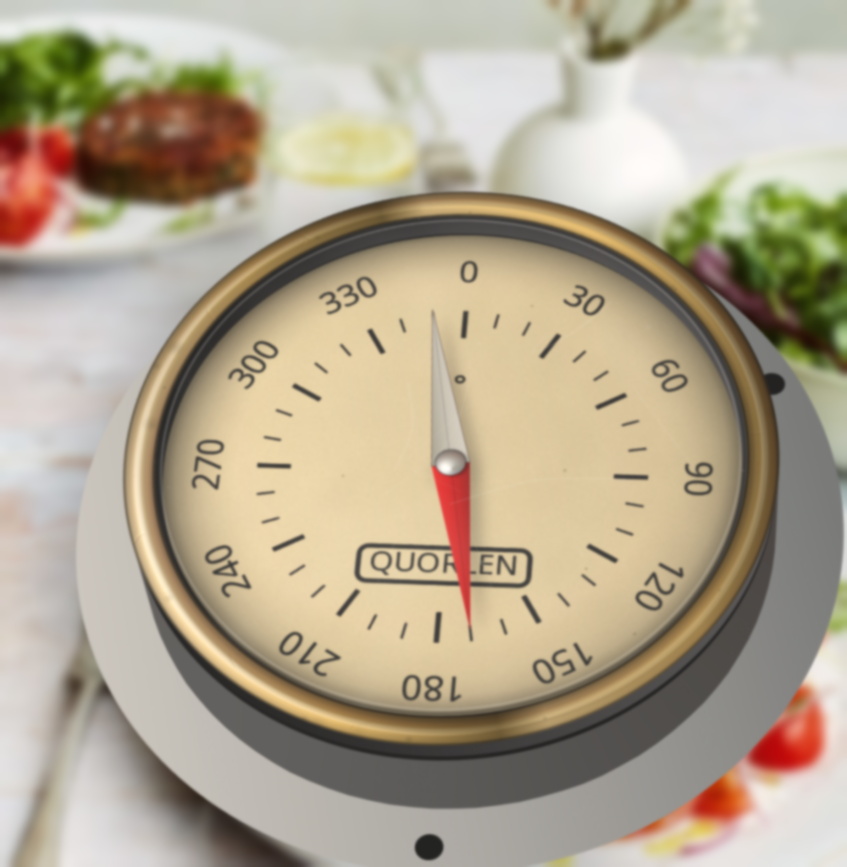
value=170 unit=°
